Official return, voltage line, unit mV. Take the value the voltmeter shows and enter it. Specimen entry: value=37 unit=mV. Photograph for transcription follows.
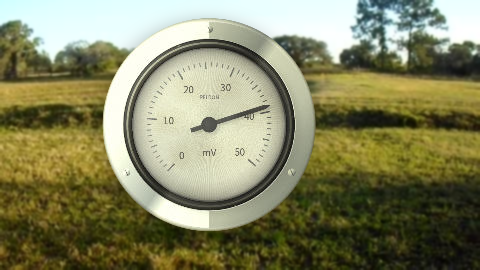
value=39 unit=mV
